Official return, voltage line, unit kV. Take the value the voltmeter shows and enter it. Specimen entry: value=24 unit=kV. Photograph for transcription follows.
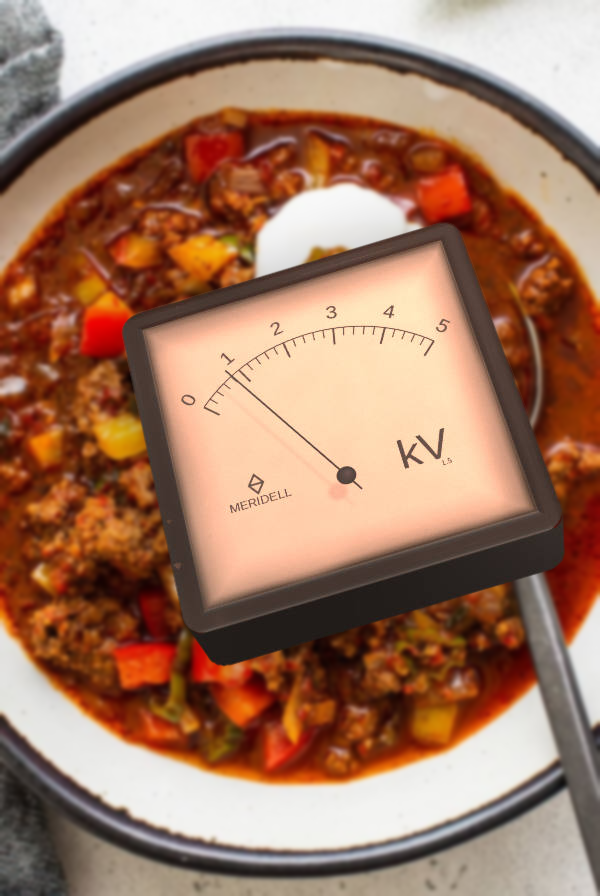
value=0.8 unit=kV
